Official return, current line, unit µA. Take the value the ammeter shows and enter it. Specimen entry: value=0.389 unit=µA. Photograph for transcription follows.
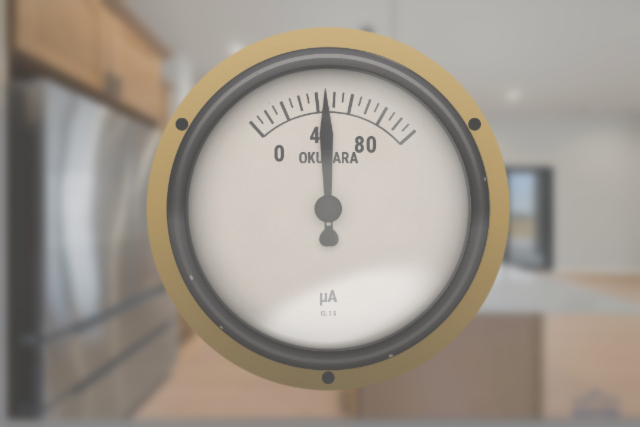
value=45 unit=µA
